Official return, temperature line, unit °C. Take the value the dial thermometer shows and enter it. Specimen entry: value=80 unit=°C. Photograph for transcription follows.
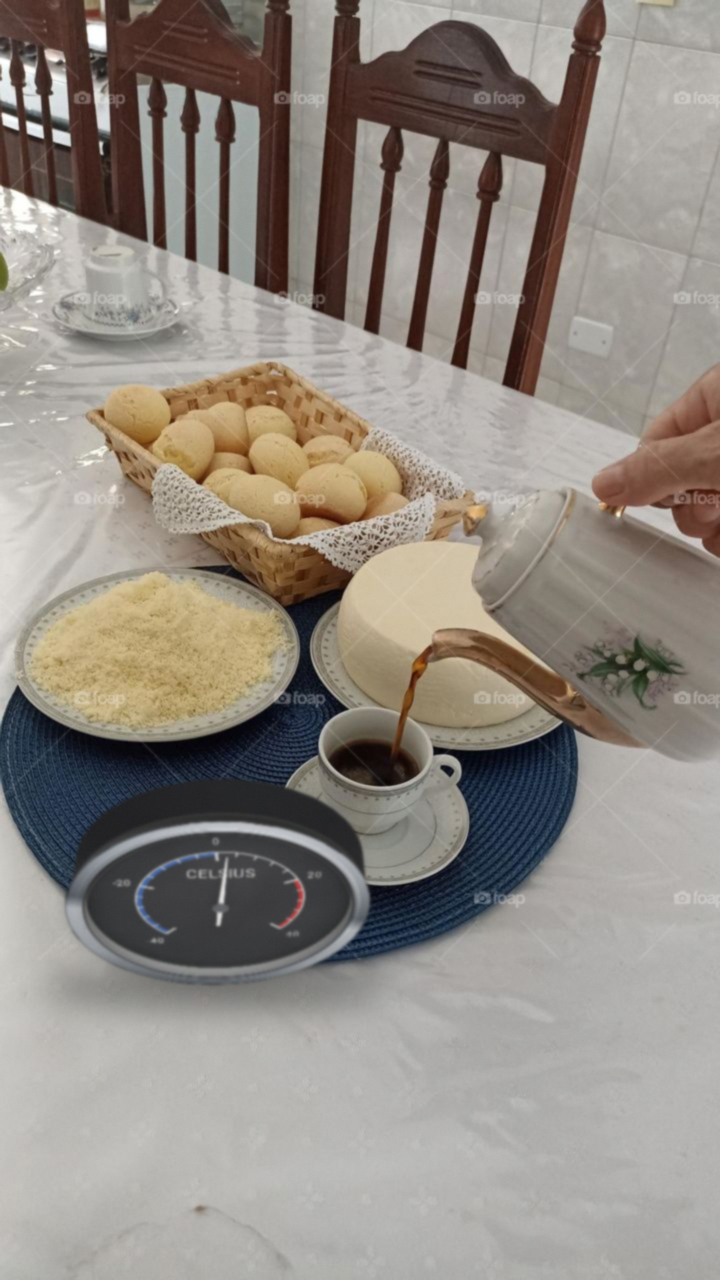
value=2 unit=°C
